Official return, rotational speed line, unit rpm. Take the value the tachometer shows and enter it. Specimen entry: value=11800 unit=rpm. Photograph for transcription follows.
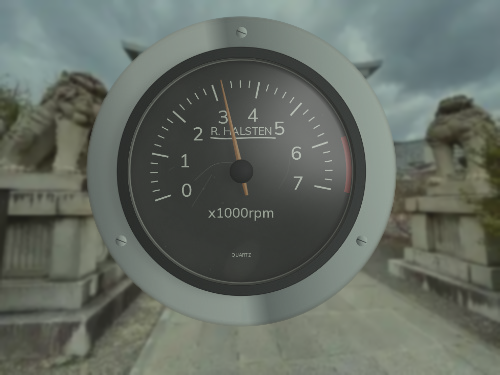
value=3200 unit=rpm
